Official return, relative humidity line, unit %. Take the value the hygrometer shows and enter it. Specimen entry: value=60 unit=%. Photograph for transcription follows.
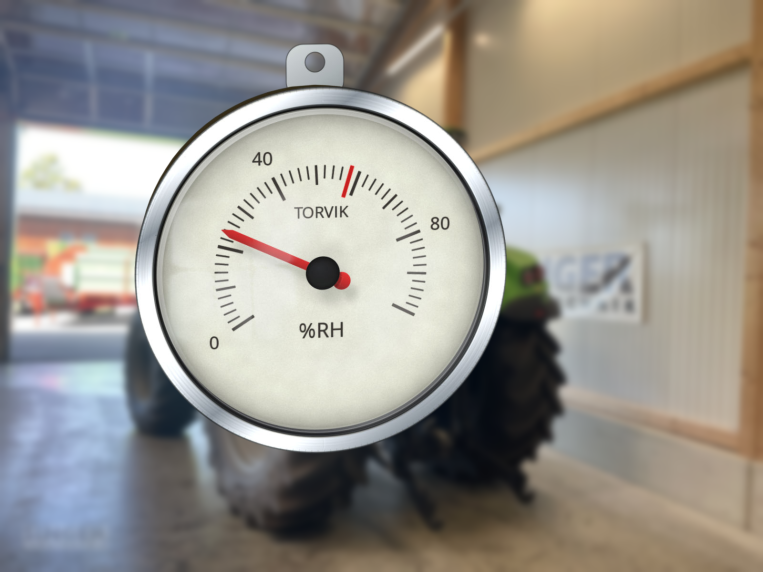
value=24 unit=%
